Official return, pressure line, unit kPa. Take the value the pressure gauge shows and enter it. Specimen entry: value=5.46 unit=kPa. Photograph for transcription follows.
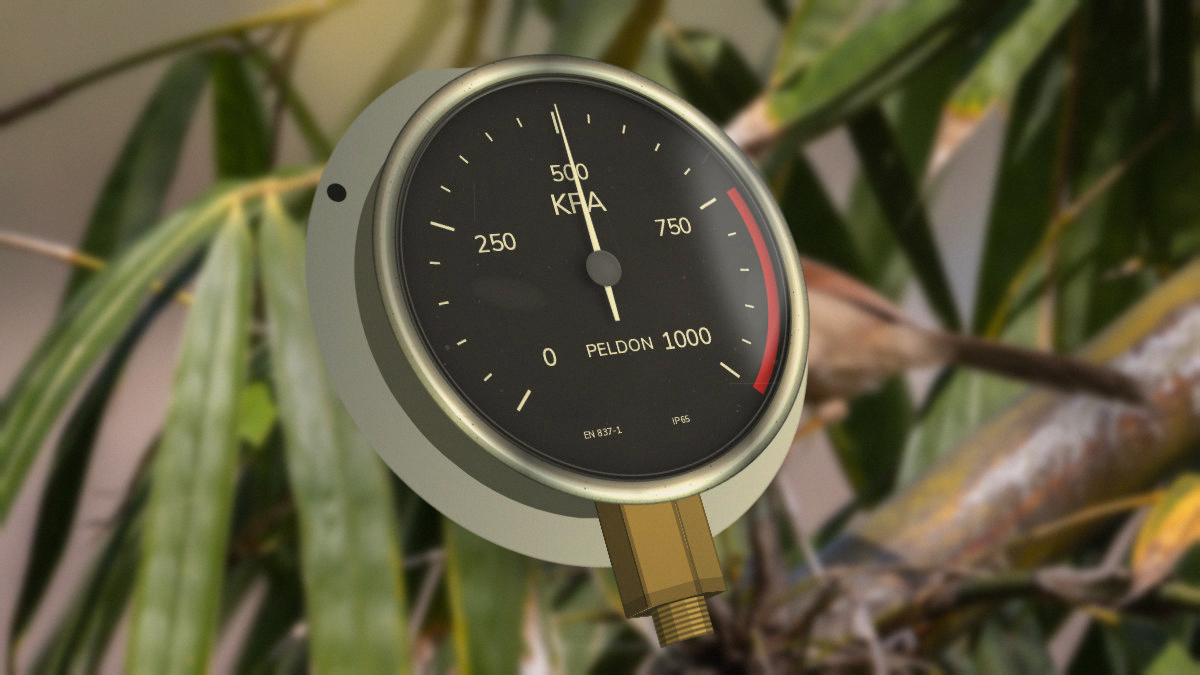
value=500 unit=kPa
